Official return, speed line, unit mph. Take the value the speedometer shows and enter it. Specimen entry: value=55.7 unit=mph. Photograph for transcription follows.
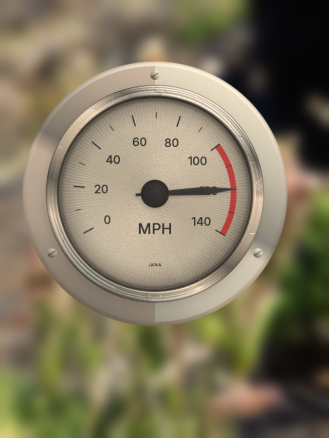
value=120 unit=mph
